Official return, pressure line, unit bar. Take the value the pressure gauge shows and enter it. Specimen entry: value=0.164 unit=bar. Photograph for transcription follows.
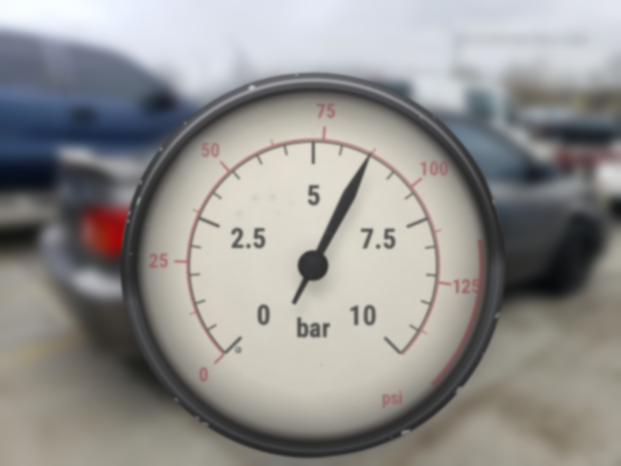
value=6 unit=bar
